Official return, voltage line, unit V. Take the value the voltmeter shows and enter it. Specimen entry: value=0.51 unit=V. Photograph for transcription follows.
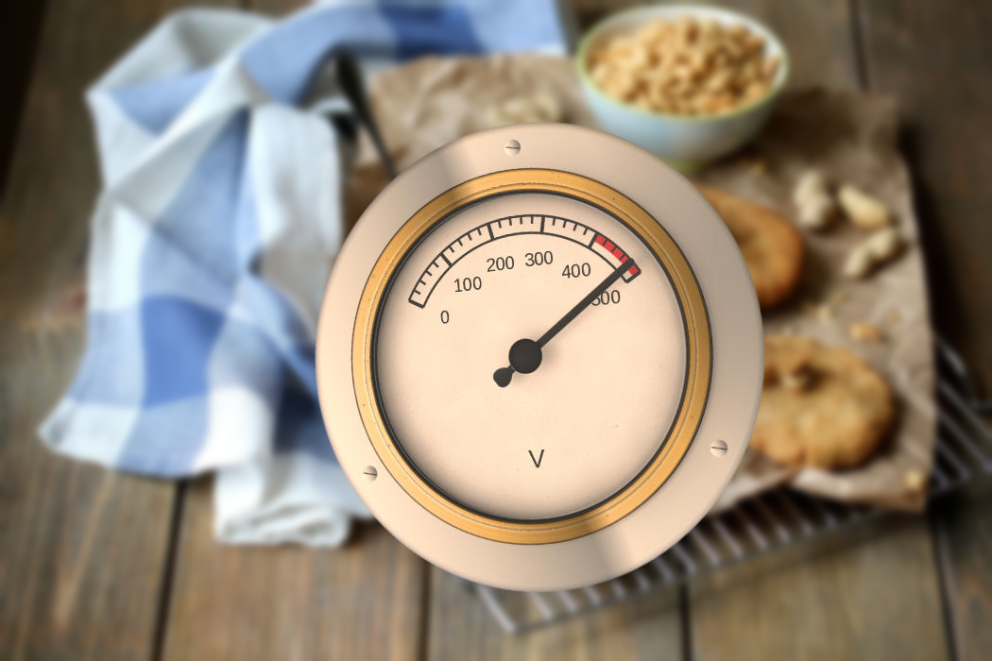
value=480 unit=V
